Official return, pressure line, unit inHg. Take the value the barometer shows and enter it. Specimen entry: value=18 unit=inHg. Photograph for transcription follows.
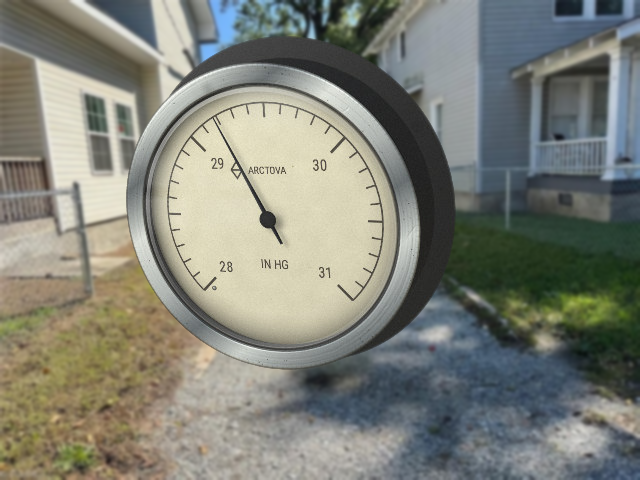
value=29.2 unit=inHg
